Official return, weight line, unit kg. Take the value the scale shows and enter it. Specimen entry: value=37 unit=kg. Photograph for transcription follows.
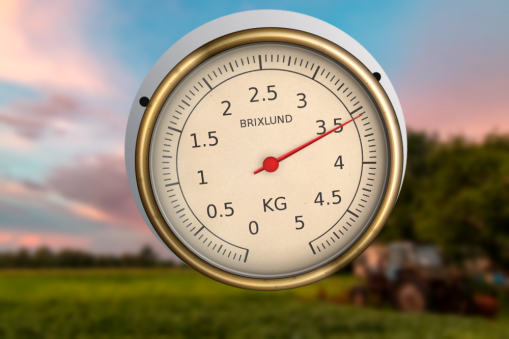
value=3.55 unit=kg
